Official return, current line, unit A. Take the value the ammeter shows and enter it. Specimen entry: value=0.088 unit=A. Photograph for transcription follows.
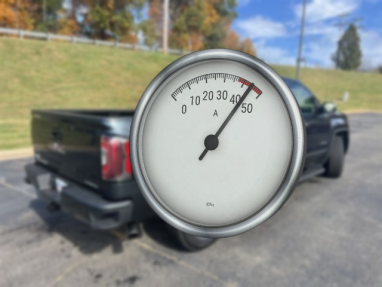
value=45 unit=A
